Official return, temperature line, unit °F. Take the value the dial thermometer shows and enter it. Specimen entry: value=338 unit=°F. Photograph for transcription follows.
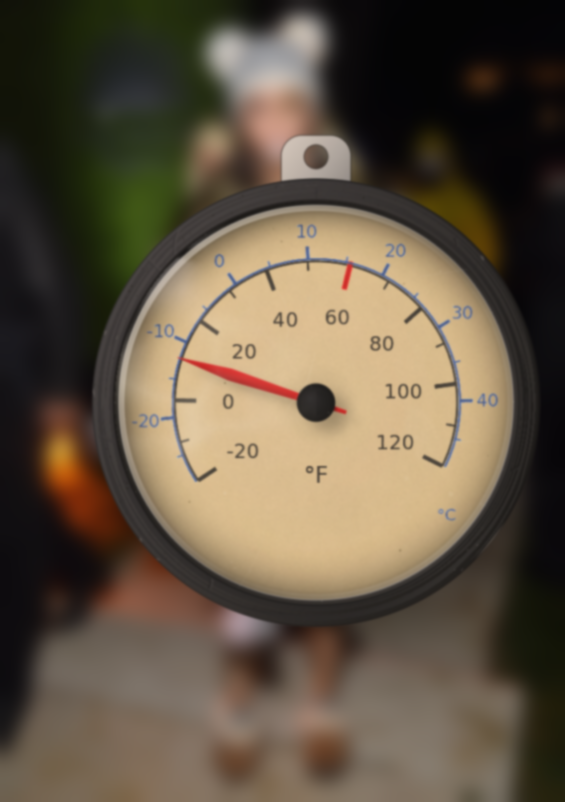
value=10 unit=°F
